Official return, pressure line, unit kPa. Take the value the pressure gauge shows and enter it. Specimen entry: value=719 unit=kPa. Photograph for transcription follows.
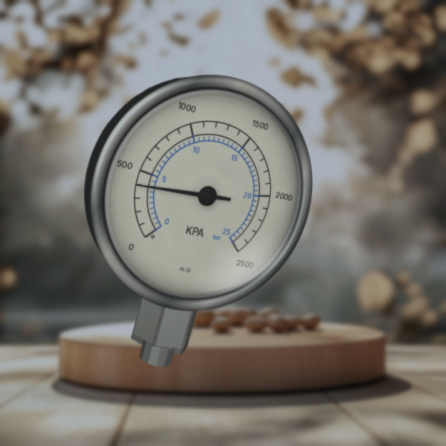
value=400 unit=kPa
